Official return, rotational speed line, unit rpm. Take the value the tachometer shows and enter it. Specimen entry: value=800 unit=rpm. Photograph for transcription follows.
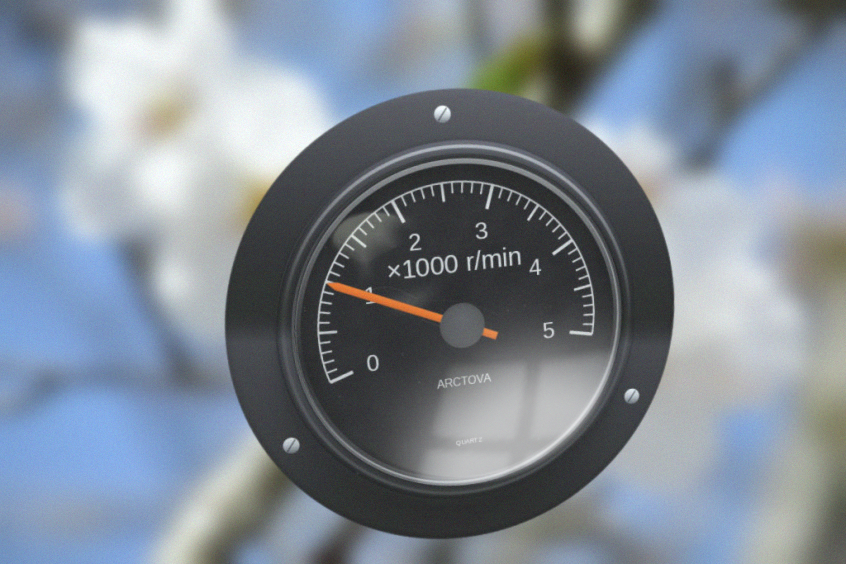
value=1000 unit=rpm
